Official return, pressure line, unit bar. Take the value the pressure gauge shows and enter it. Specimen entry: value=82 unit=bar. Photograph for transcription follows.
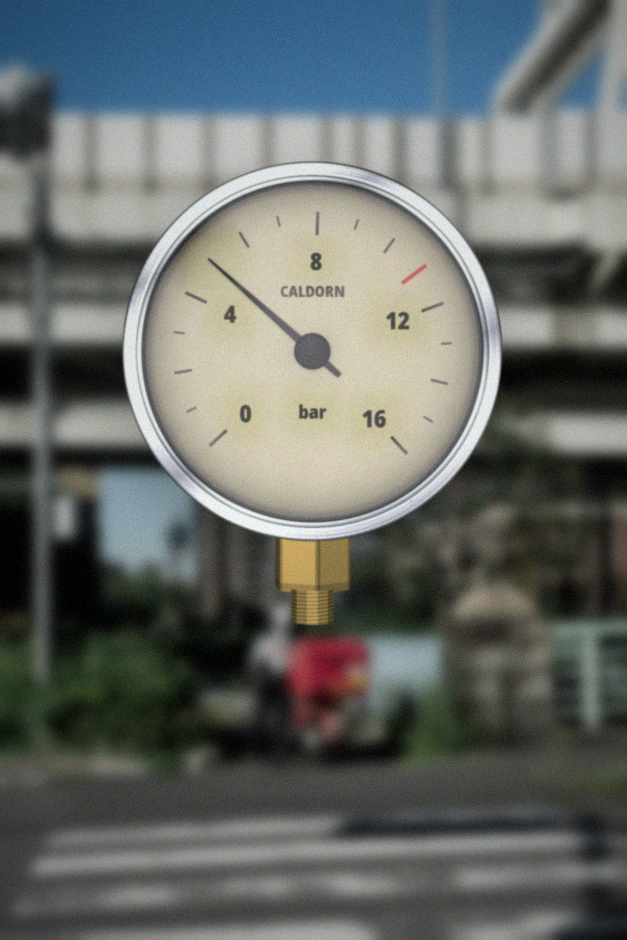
value=5 unit=bar
